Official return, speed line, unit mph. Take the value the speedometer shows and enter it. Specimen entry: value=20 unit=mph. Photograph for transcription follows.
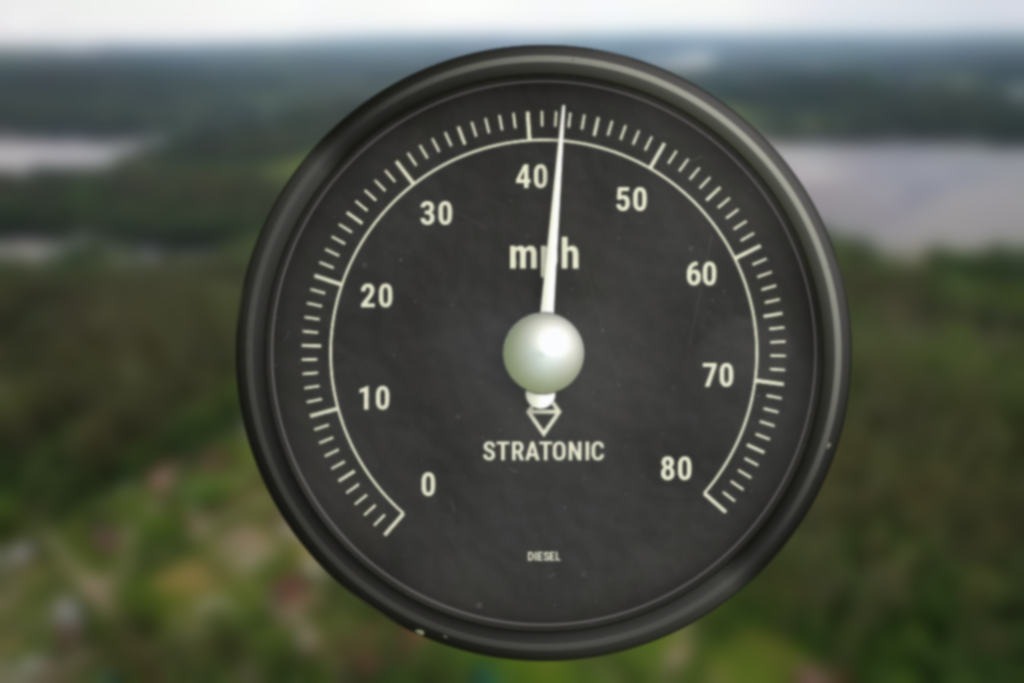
value=42.5 unit=mph
